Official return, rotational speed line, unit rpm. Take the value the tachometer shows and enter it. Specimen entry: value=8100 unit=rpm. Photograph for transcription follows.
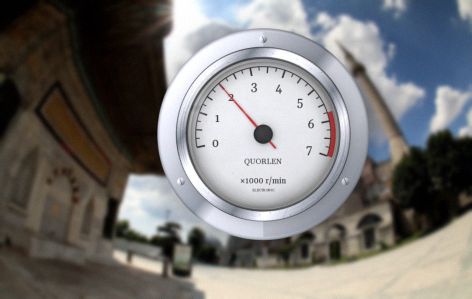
value=2000 unit=rpm
